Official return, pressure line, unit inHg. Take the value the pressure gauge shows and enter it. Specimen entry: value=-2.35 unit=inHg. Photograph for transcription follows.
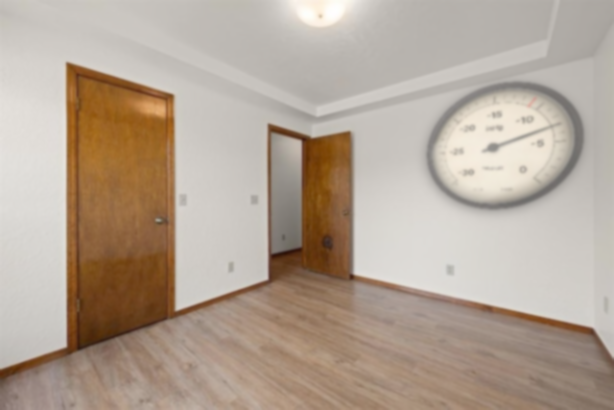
value=-7 unit=inHg
